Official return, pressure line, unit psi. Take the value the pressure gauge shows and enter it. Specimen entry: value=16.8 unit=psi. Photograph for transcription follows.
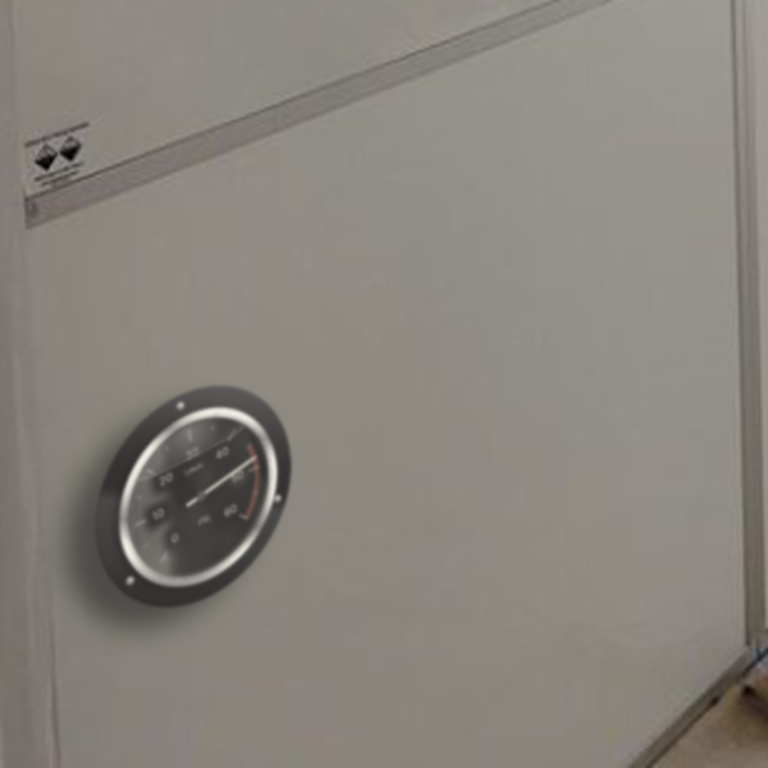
value=47.5 unit=psi
